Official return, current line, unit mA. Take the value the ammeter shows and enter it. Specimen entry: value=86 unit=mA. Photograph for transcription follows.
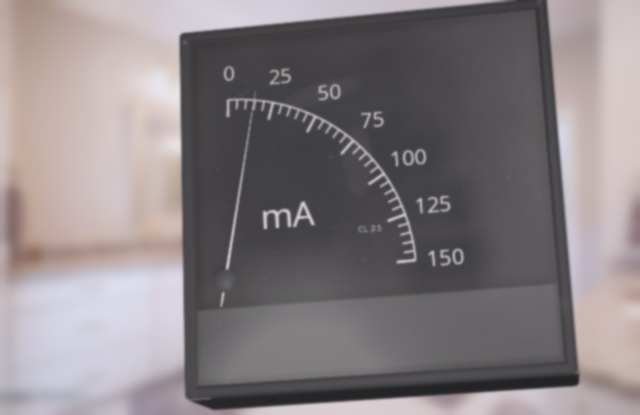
value=15 unit=mA
